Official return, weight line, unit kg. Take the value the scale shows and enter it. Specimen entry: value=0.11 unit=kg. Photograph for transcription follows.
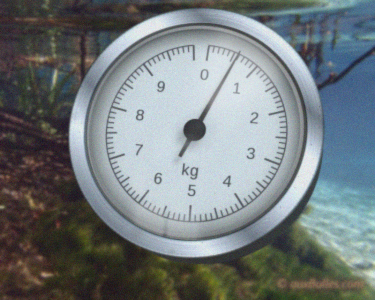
value=0.6 unit=kg
